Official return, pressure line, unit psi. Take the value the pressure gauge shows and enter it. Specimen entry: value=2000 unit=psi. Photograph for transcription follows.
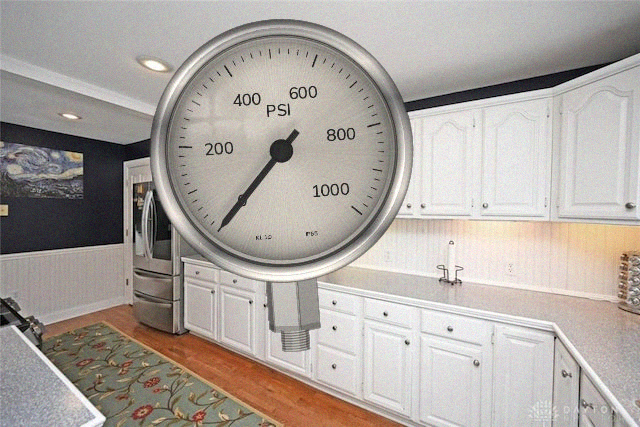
value=0 unit=psi
